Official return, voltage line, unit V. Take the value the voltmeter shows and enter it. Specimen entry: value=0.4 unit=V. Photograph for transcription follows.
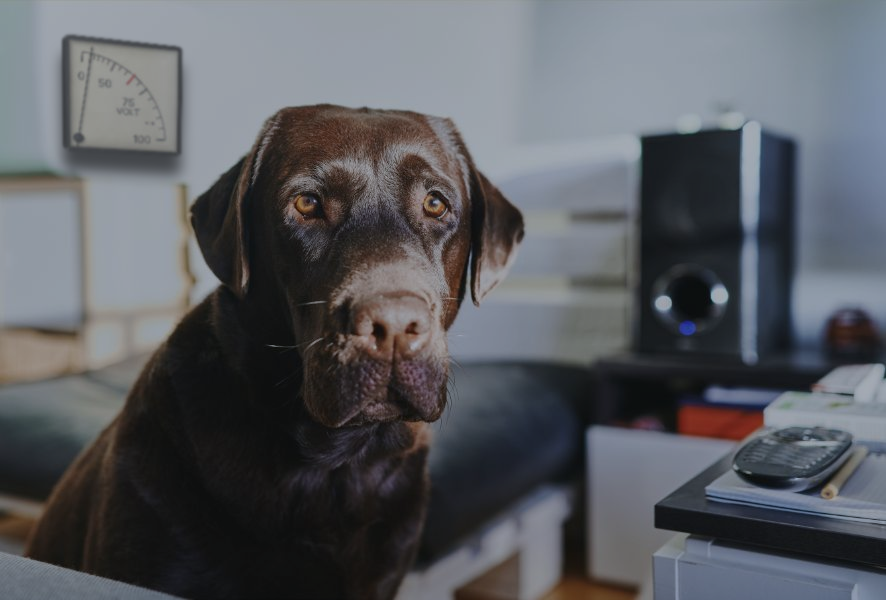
value=25 unit=V
